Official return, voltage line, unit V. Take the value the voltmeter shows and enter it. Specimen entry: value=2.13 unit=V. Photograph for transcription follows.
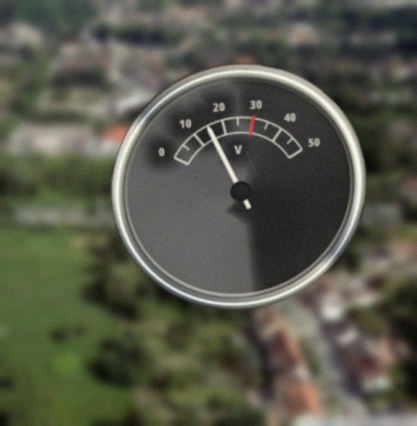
value=15 unit=V
